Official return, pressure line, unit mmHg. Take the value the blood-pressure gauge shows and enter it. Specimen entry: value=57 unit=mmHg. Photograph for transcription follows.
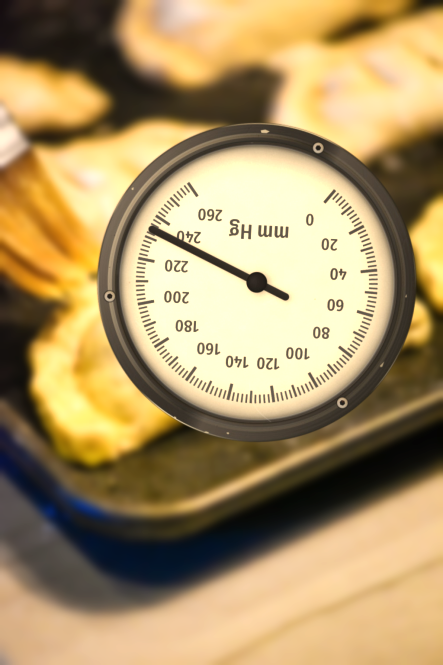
value=234 unit=mmHg
